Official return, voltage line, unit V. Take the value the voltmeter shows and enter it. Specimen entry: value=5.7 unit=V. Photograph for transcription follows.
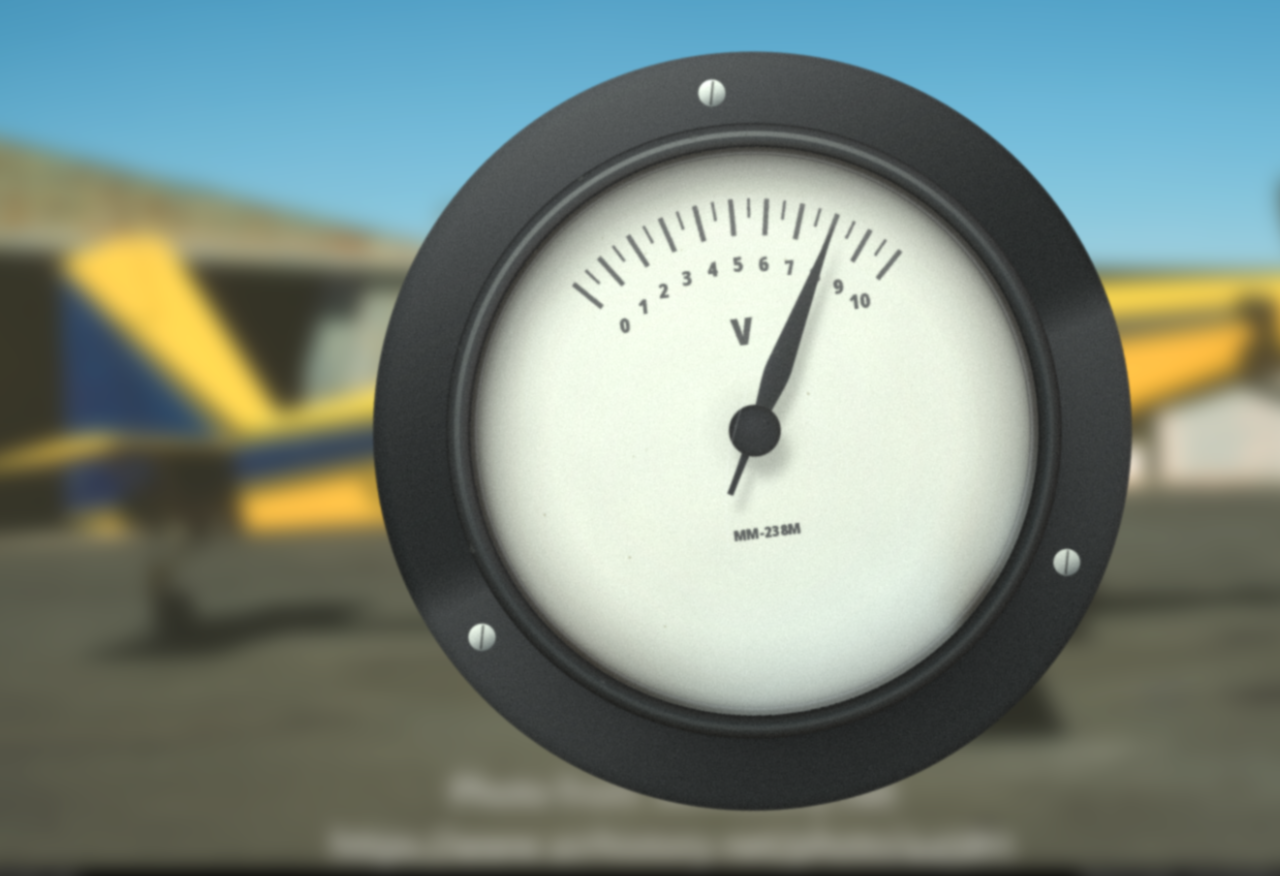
value=8 unit=V
